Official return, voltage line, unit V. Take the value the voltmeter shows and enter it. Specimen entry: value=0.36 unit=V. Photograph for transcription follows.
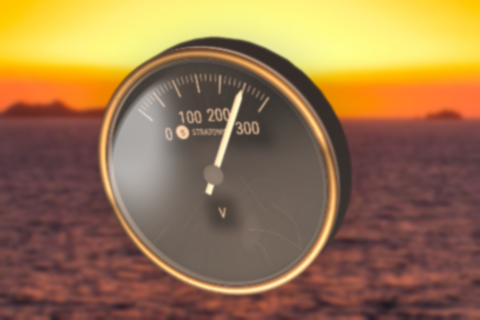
value=250 unit=V
